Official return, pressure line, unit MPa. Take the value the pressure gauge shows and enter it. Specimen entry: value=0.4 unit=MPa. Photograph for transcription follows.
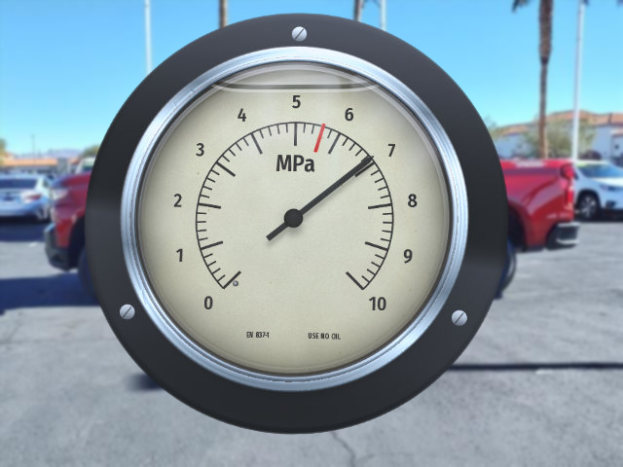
value=6.9 unit=MPa
